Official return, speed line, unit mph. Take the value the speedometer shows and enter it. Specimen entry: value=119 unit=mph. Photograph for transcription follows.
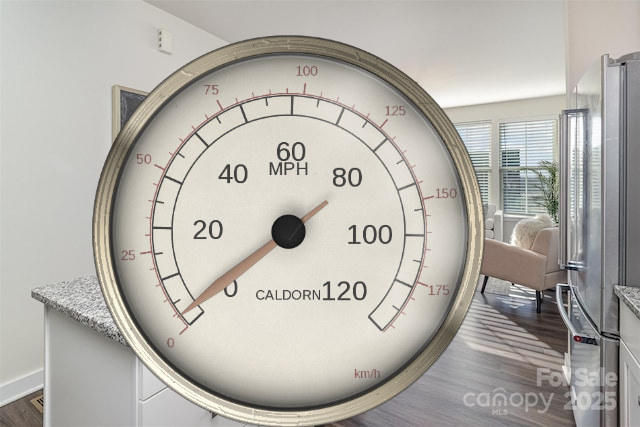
value=2.5 unit=mph
